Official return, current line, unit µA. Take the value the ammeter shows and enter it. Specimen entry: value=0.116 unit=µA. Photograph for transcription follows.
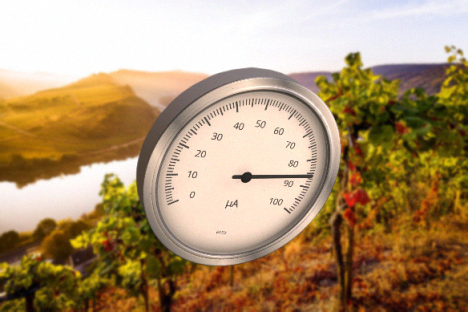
value=85 unit=µA
